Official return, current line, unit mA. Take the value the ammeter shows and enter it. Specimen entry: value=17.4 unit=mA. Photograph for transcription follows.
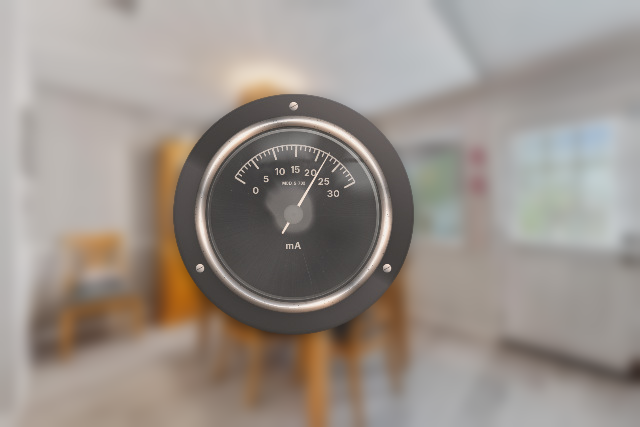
value=22 unit=mA
